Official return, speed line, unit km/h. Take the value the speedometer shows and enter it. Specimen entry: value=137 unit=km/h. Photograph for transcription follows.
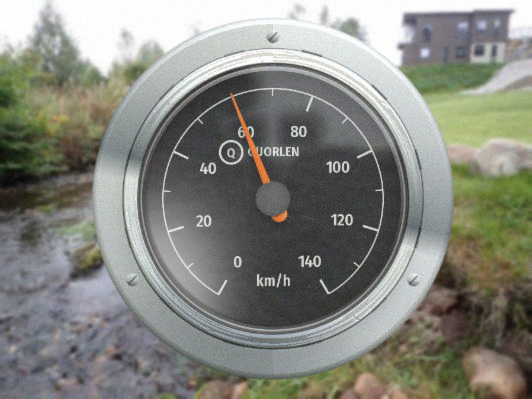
value=60 unit=km/h
